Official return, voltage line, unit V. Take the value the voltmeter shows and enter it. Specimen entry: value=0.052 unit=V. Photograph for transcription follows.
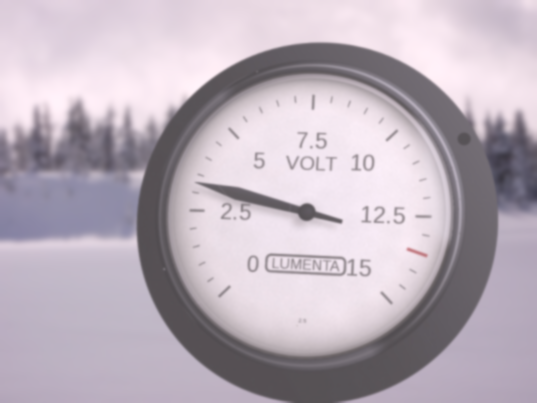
value=3.25 unit=V
